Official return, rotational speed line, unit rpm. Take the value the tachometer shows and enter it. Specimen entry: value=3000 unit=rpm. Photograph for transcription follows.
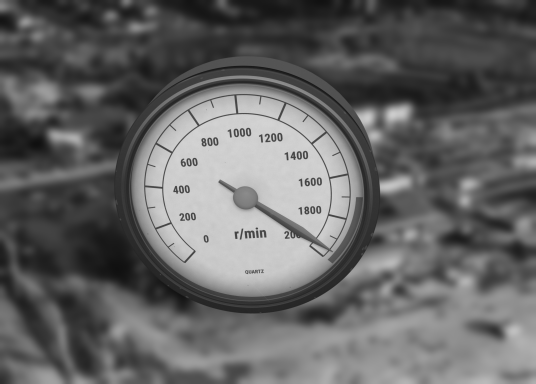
value=1950 unit=rpm
